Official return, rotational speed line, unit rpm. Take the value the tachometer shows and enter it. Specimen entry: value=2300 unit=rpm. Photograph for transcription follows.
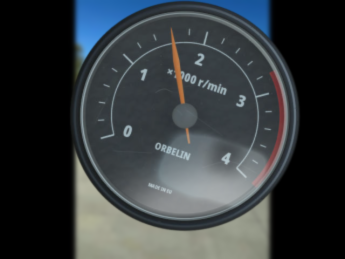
value=1600 unit=rpm
